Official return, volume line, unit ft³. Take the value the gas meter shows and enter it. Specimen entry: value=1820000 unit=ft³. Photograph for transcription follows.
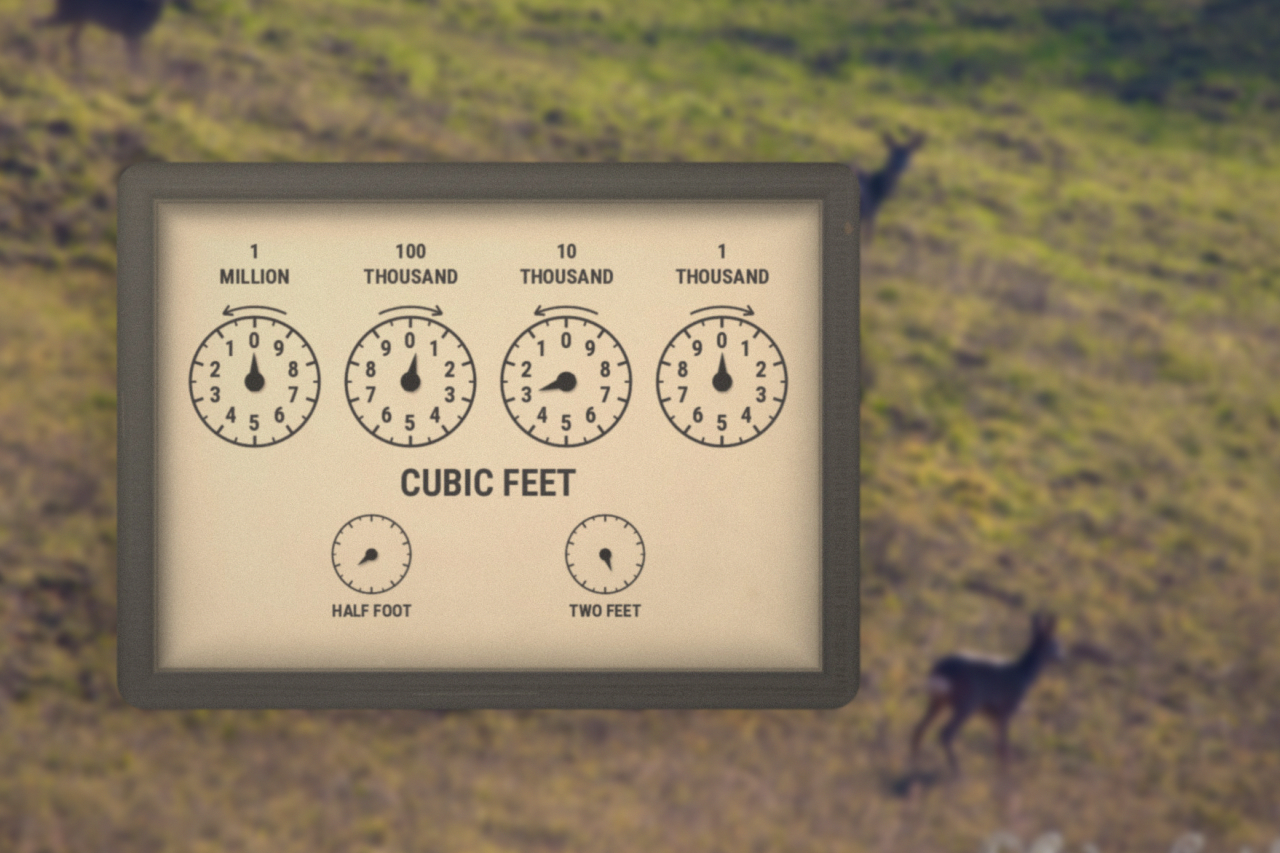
value=3000 unit=ft³
